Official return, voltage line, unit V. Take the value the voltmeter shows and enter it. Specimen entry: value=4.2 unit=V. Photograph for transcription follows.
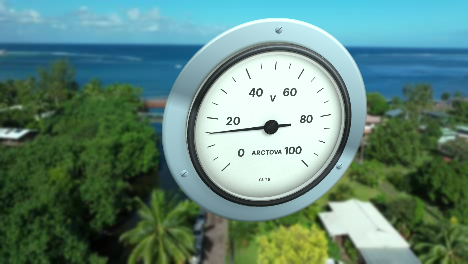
value=15 unit=V
